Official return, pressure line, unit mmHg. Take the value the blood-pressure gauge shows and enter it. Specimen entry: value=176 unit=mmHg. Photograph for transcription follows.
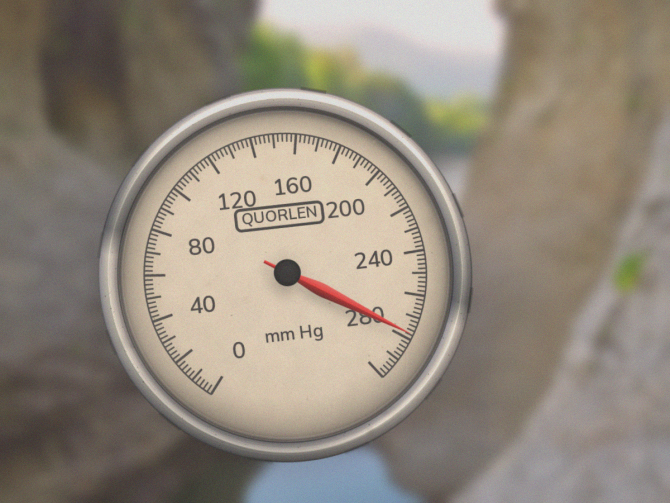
value=278 unit=mmHg
